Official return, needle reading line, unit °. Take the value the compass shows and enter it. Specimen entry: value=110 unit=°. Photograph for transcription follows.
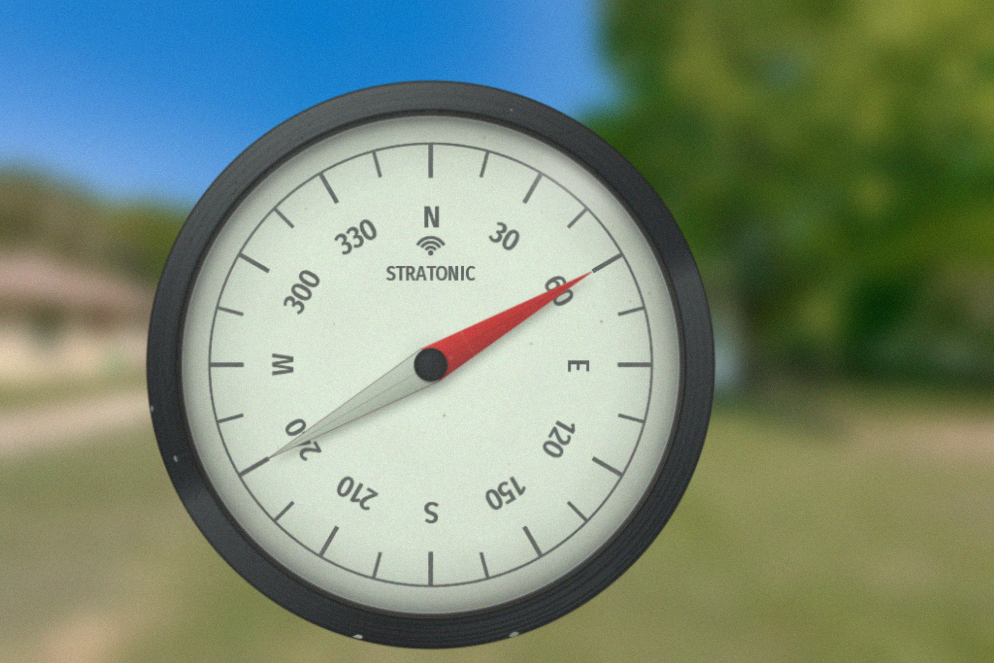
value=60 unit=°
